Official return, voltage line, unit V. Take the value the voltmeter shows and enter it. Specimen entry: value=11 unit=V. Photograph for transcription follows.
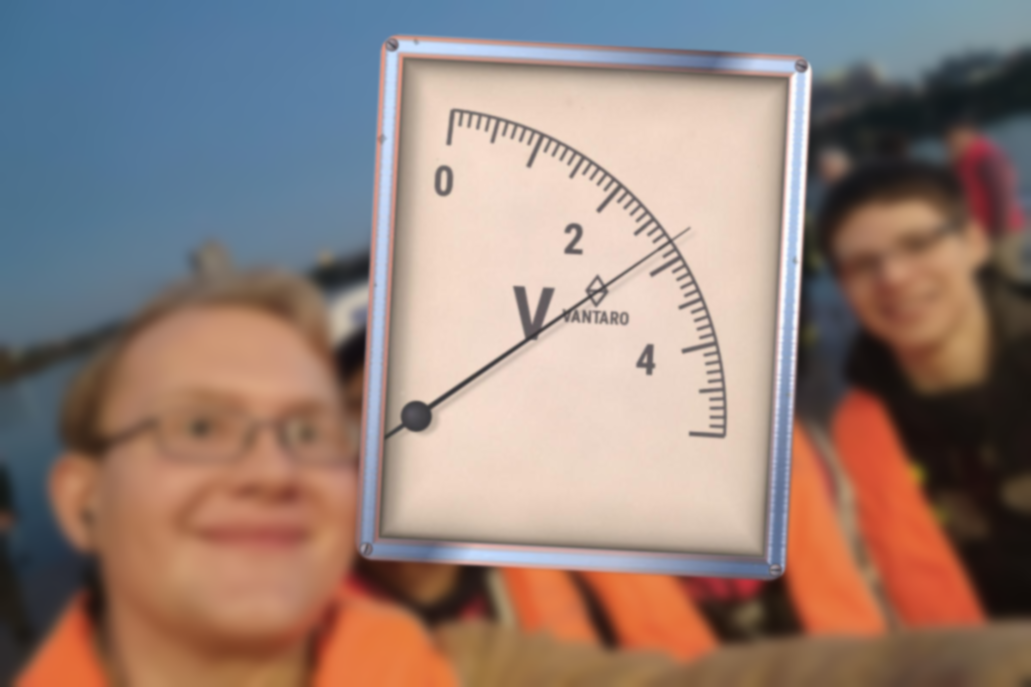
value=2.8 unit=V
